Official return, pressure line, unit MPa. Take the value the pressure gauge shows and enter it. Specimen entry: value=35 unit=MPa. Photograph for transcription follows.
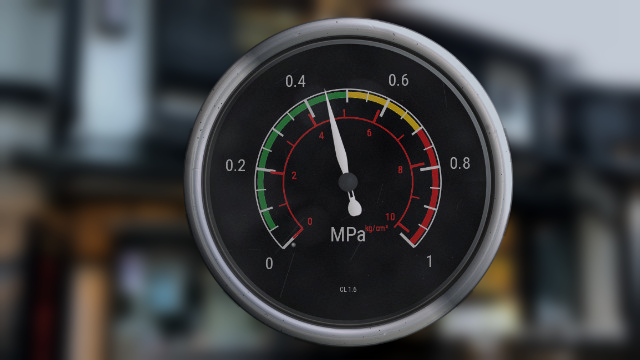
value=0.45 unit=MPa
